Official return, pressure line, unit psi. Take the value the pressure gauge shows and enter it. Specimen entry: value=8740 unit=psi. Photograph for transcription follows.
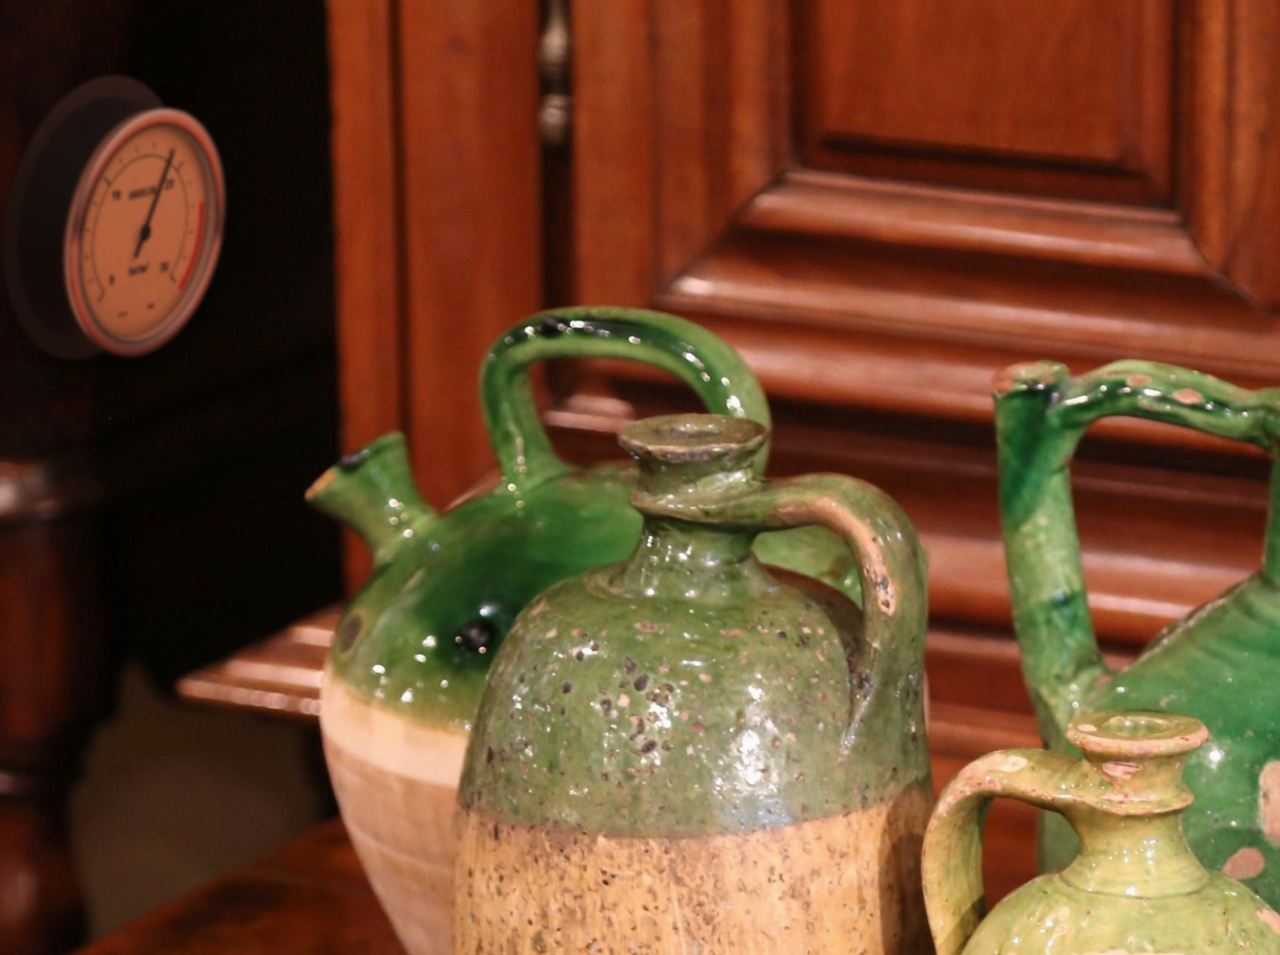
value=18 unit=psi
